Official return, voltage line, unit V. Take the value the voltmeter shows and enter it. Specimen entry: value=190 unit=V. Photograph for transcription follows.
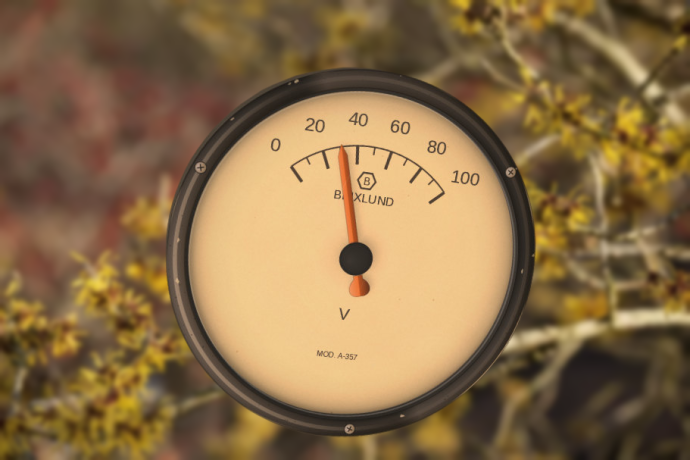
value=30 unit=V
